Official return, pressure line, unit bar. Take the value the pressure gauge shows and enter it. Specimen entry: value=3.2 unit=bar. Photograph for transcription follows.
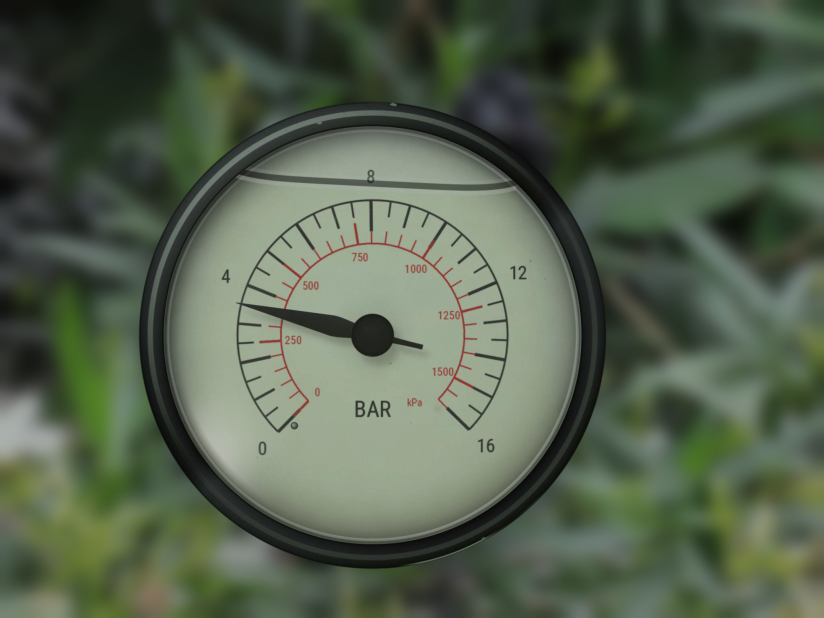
value=3.5 unit=bar
